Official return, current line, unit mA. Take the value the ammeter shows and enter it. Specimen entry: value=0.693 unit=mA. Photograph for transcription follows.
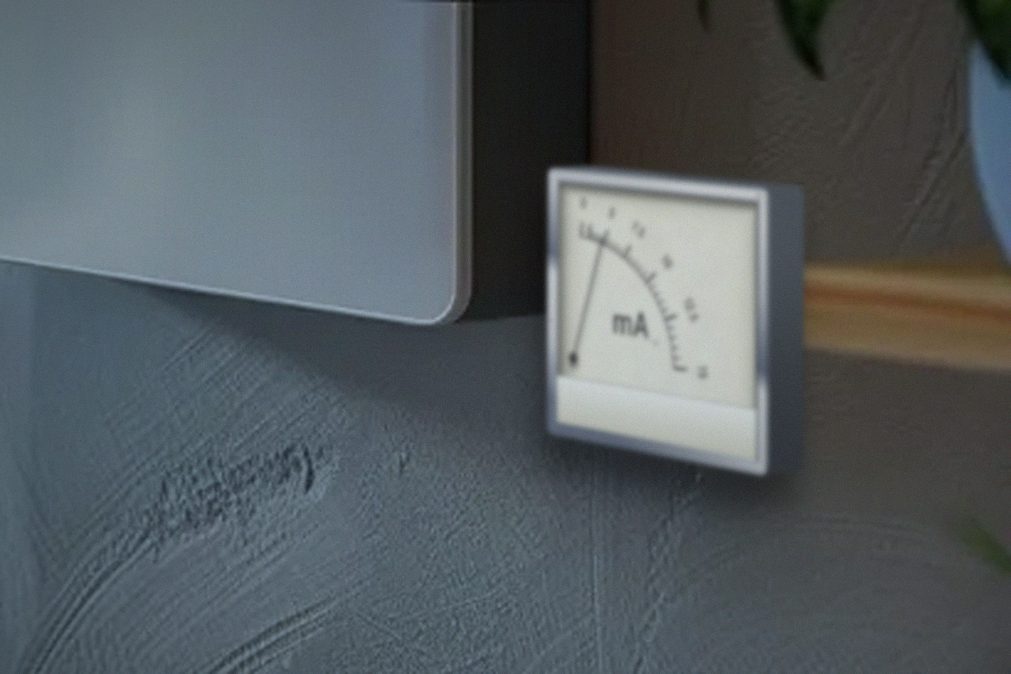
value=5 unit=mA
